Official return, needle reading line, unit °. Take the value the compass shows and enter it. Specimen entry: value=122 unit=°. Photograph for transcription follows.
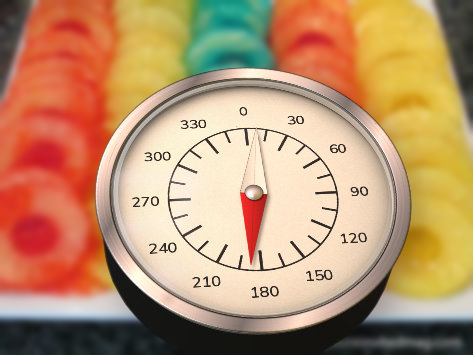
value=187.5 unit=°
